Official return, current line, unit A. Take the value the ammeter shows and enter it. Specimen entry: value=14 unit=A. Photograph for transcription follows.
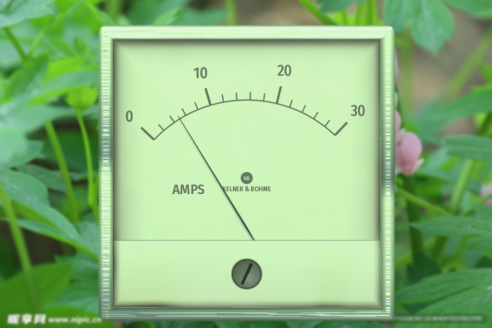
value=5 unit=A
